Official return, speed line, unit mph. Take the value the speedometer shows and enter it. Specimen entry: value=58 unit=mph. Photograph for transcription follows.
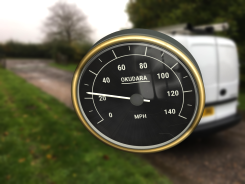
value=25 unit=mph
